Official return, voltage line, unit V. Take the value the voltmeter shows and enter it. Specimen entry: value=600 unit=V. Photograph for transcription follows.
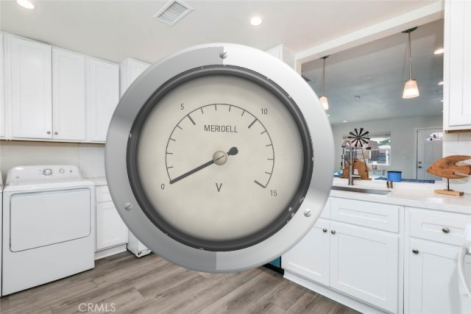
value=0 unit=V
